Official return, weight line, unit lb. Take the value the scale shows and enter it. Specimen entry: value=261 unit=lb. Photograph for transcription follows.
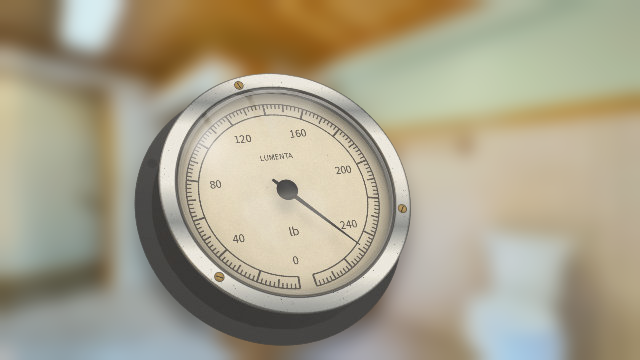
value=250 unit=lb
